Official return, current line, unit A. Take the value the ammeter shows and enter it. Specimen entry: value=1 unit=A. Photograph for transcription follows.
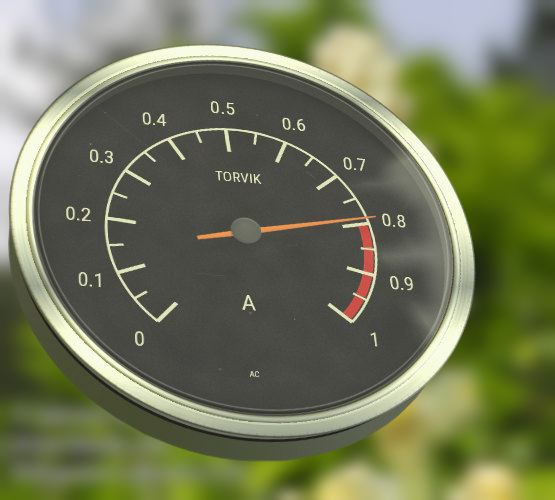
value=0.8 unit=A
